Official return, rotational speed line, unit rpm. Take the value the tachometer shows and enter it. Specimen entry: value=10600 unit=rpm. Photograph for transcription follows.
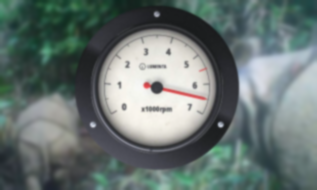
value=6500 unit=rpm
